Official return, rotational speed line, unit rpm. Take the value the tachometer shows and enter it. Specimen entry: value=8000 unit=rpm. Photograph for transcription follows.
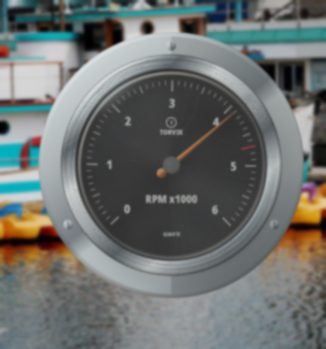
value=4100 unit=rpm
